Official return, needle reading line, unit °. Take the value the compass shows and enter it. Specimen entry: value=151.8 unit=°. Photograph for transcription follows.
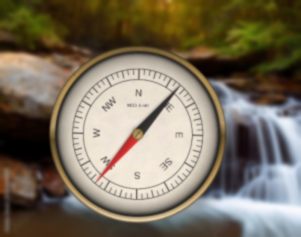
value=220 unit=°
